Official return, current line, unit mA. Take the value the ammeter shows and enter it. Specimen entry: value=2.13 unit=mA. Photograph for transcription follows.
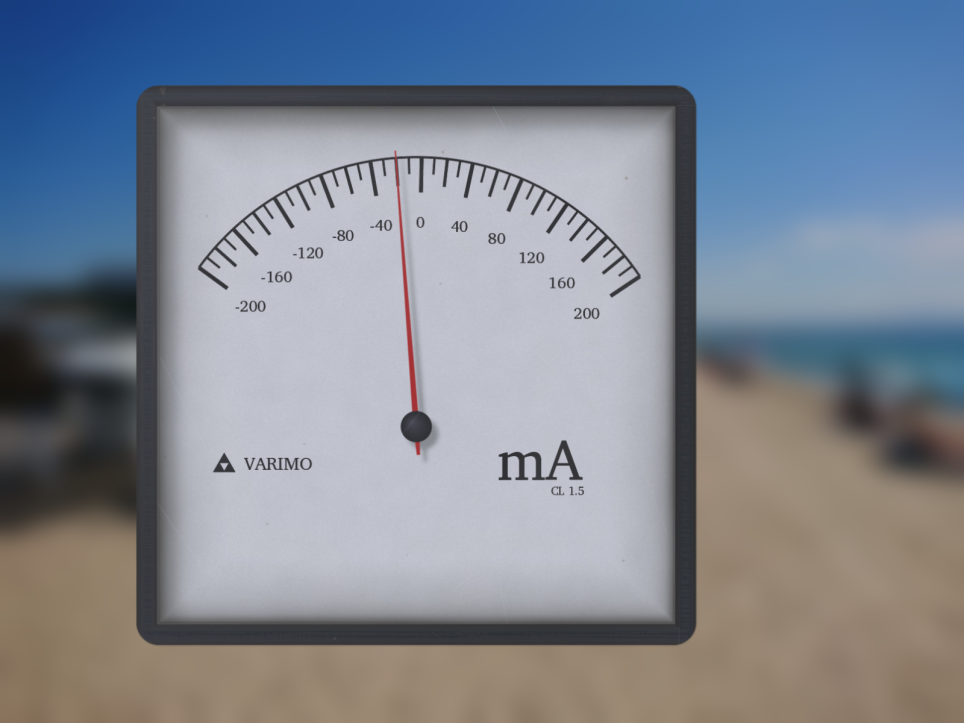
value=-20 unit=mA
